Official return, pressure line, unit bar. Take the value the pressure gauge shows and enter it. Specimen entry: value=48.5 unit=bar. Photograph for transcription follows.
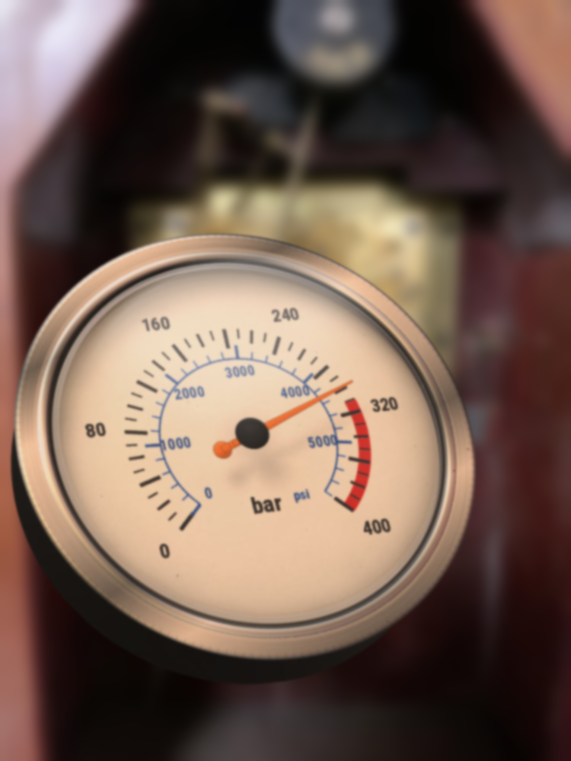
value=300 unit=bar
